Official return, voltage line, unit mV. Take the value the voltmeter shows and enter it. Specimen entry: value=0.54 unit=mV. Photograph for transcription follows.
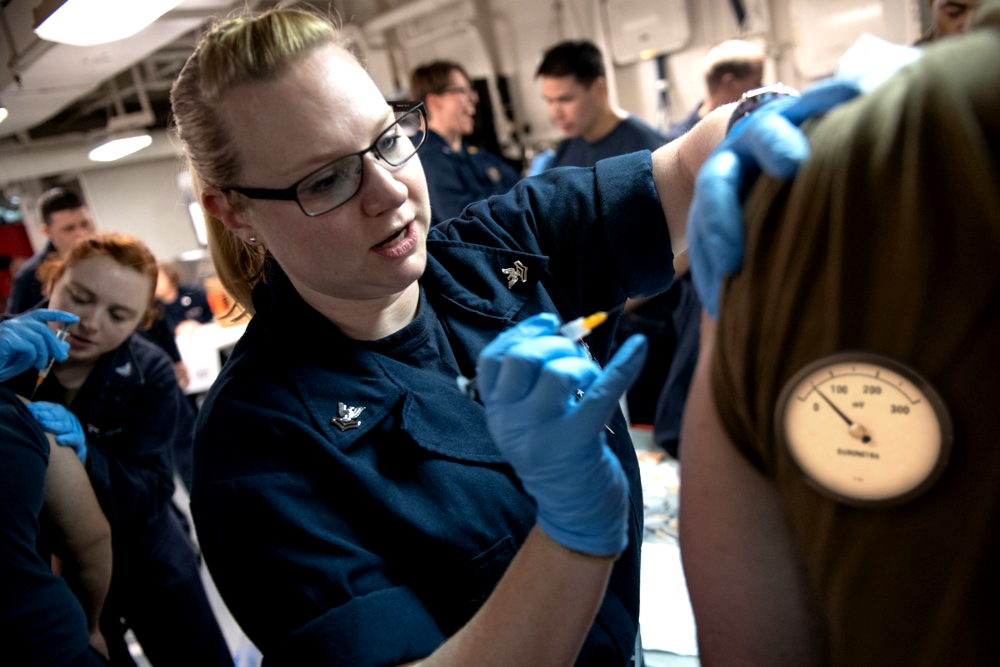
value=50 unit=mV
